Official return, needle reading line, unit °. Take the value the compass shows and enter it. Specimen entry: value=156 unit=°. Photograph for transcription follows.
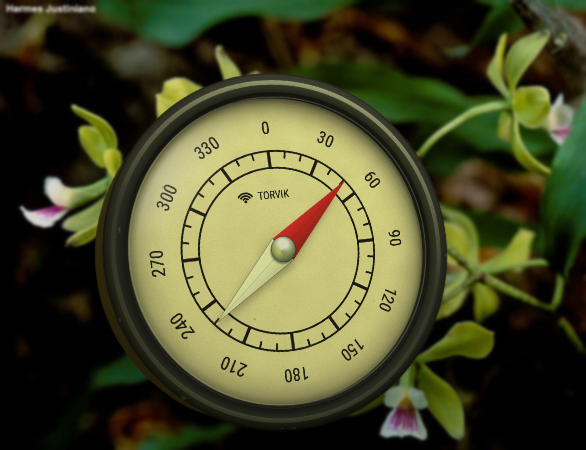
value=50 unit=°
